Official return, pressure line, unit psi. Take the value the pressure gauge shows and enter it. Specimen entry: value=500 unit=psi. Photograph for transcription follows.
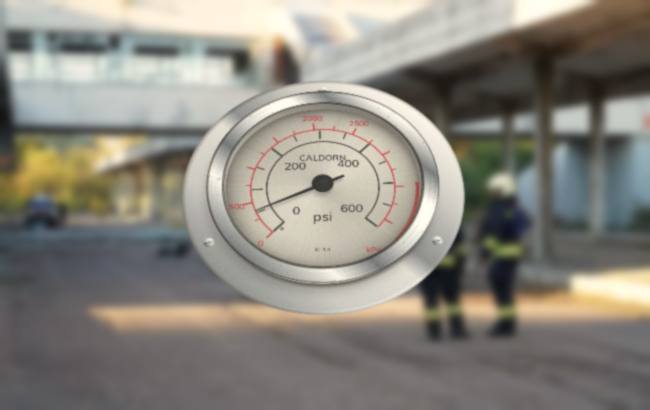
value=50 unit=psi
